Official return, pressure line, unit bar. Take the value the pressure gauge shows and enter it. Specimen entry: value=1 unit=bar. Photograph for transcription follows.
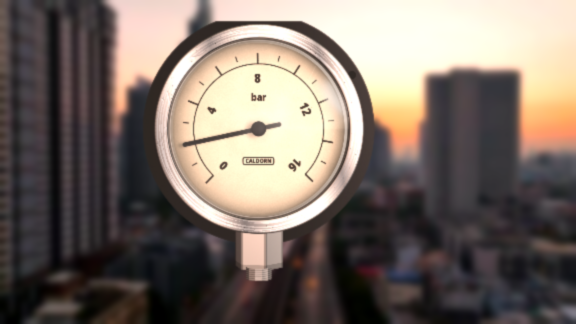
value=2 unit=bar
